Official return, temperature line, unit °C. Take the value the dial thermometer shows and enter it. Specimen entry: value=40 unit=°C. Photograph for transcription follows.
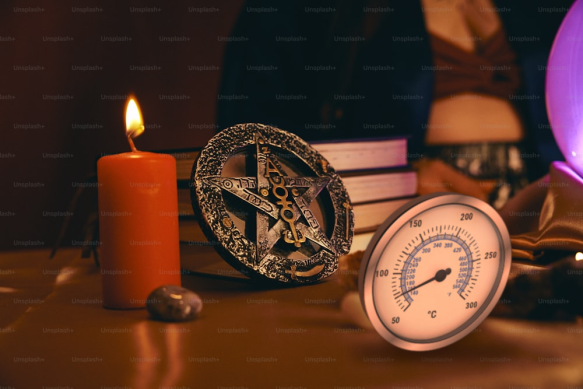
value=75 unit=°C
